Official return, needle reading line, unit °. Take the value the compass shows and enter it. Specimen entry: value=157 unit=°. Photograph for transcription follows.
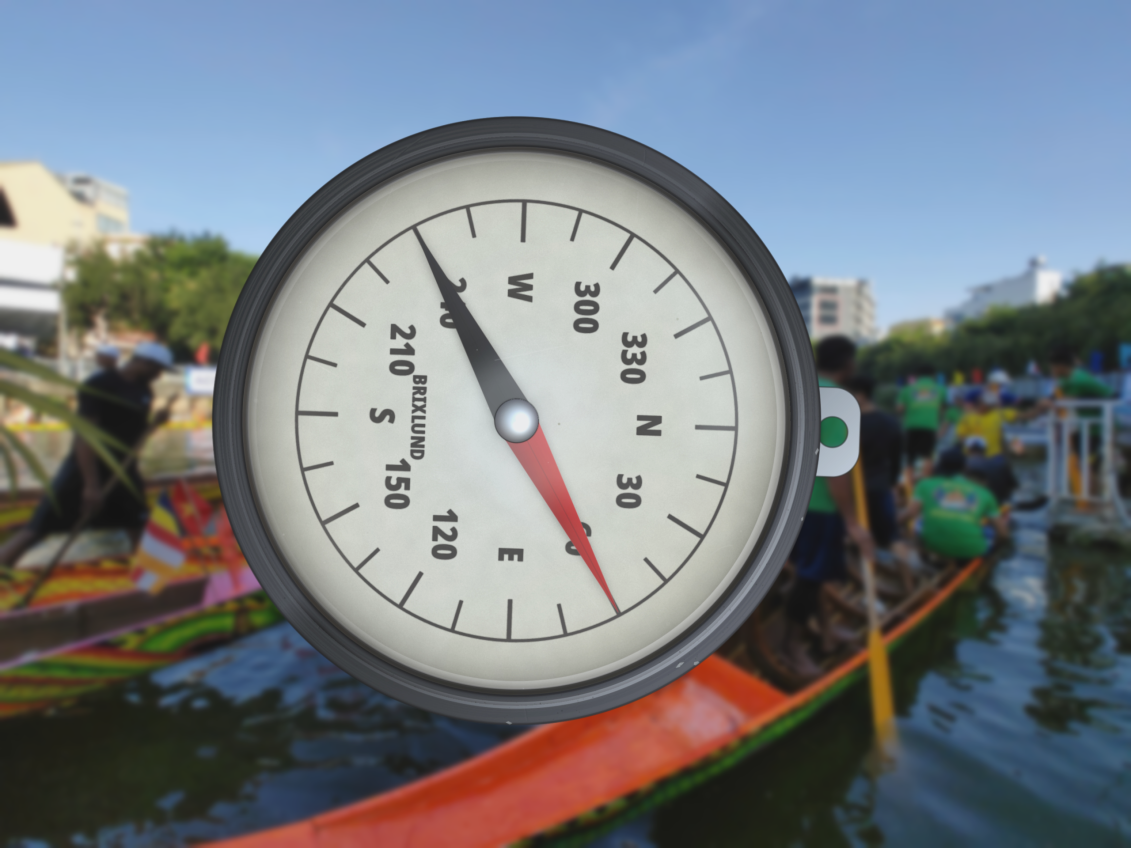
value=60 unit=°
